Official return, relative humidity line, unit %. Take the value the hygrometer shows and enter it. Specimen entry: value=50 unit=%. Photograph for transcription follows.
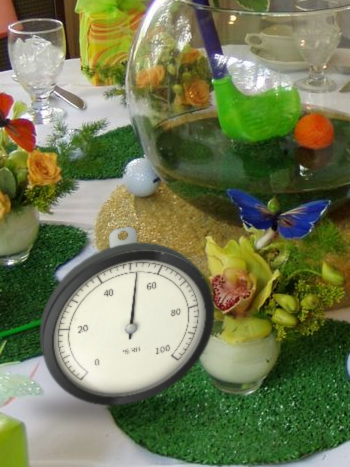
value=52 unit=%
